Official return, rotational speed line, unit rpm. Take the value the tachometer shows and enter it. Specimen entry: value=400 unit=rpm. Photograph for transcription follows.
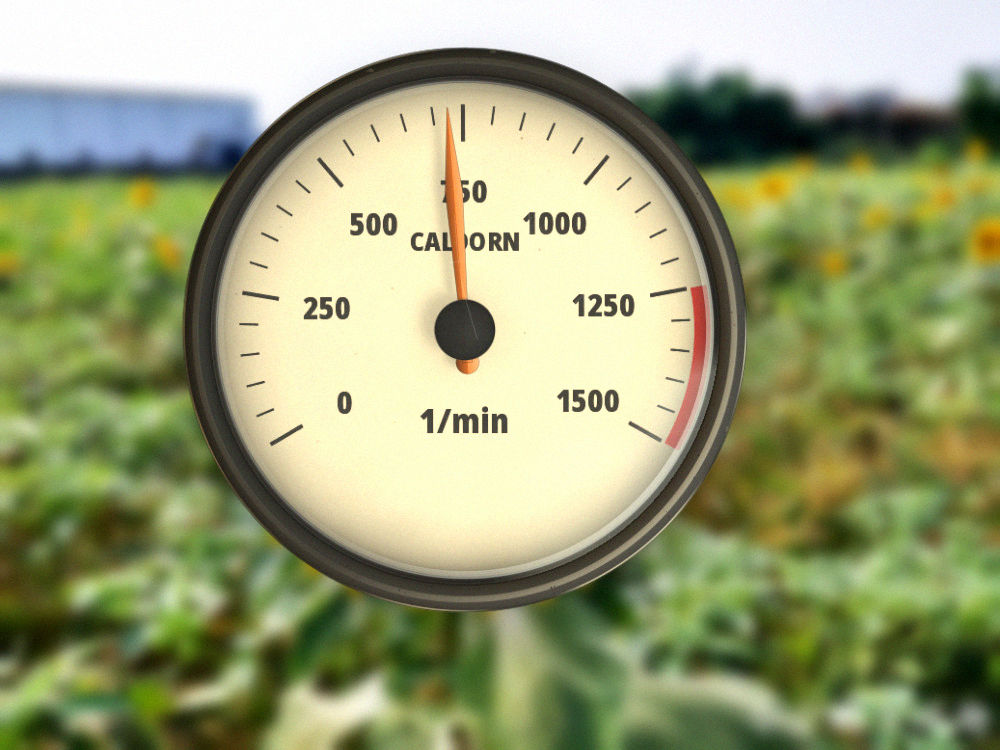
value=725 unit=rpm
